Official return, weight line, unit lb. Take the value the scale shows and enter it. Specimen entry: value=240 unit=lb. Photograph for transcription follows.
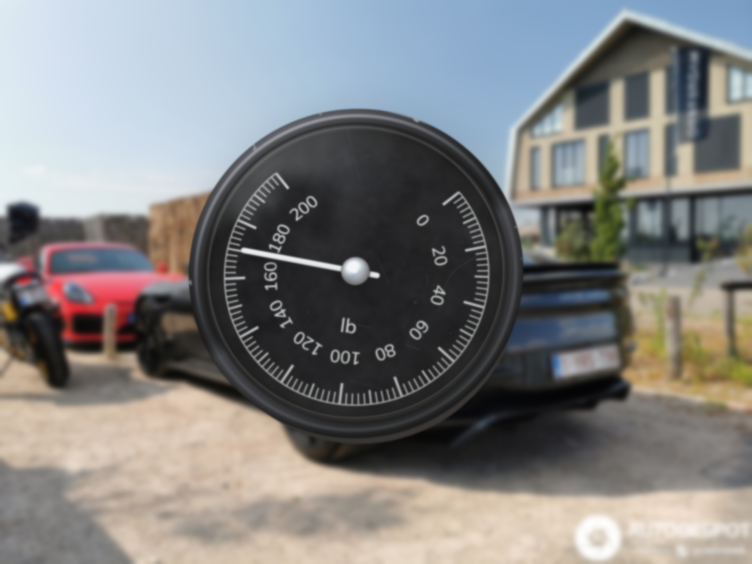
value=170 unit=lb
